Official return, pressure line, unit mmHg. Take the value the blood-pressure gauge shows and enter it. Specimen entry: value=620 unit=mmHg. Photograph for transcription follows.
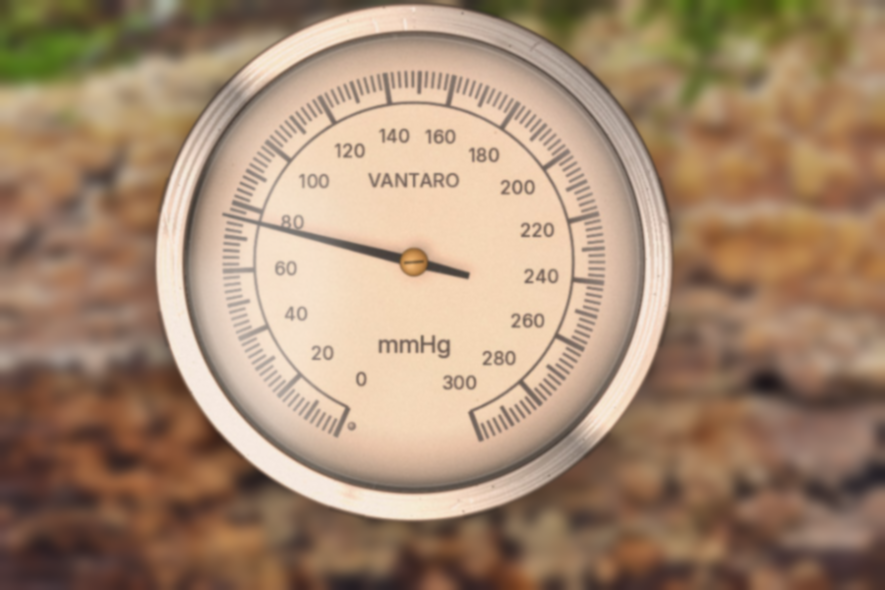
value=76 unit=mmHg
